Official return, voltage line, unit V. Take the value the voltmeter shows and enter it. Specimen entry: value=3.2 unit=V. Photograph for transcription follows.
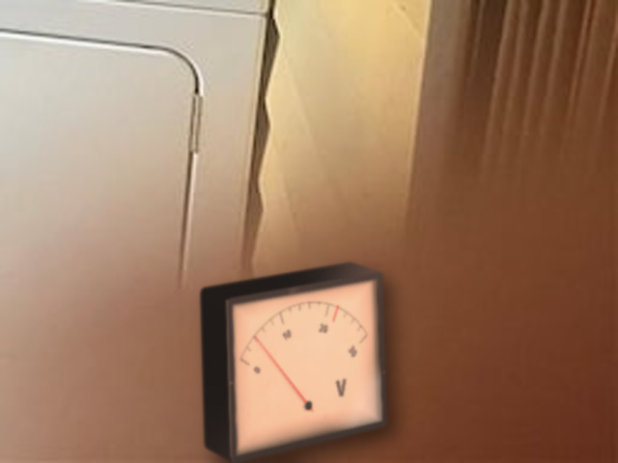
value=4 unit=V
